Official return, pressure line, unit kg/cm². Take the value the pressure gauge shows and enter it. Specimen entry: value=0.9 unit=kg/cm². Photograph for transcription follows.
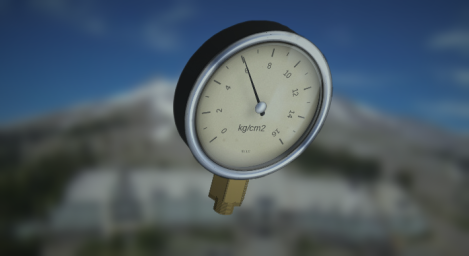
value=6 unit=kg/cm²
